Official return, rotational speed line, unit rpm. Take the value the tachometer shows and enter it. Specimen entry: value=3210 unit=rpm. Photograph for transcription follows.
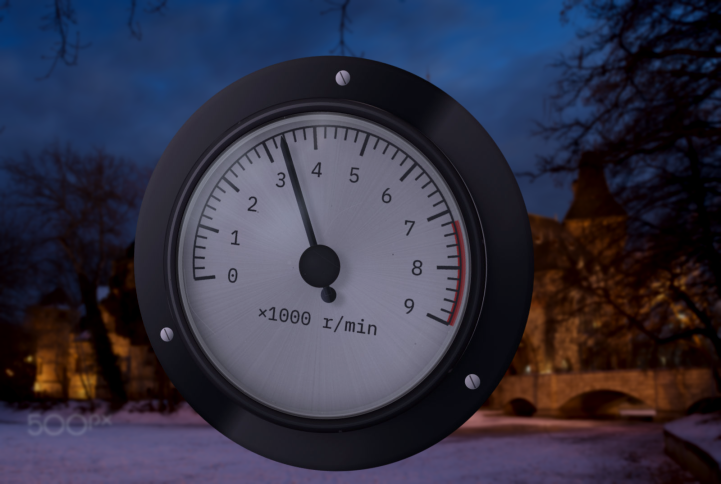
value=3400 unit=rpm
